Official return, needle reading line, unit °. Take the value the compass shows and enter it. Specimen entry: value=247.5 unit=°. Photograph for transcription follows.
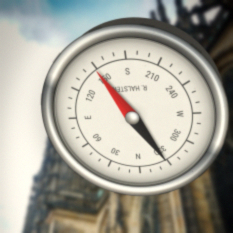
value=150 unit=°
